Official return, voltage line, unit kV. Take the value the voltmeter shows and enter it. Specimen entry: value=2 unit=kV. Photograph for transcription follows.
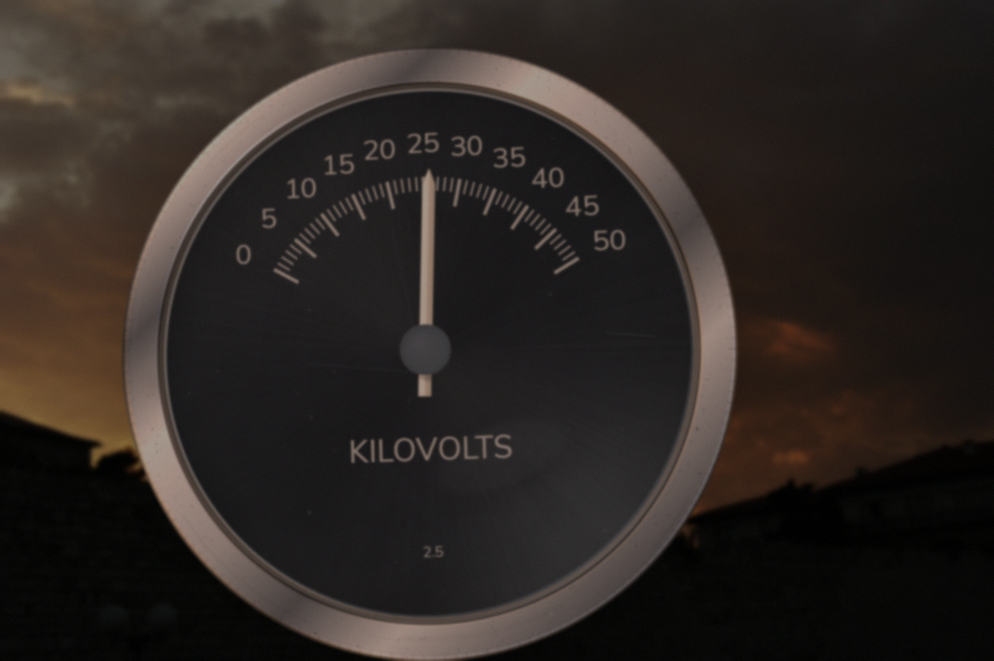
value=26 unit=kV
